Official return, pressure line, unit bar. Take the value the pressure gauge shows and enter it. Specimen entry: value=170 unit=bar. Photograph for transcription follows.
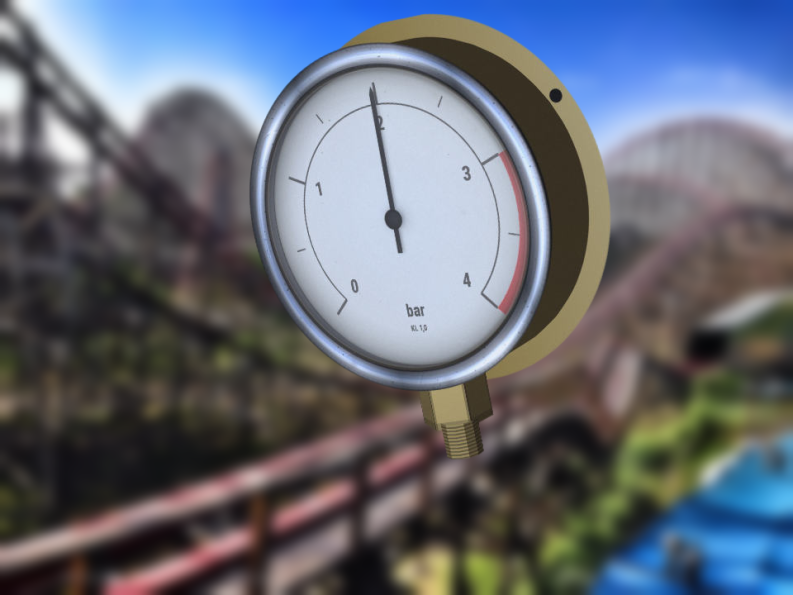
value=2 unit=bar
